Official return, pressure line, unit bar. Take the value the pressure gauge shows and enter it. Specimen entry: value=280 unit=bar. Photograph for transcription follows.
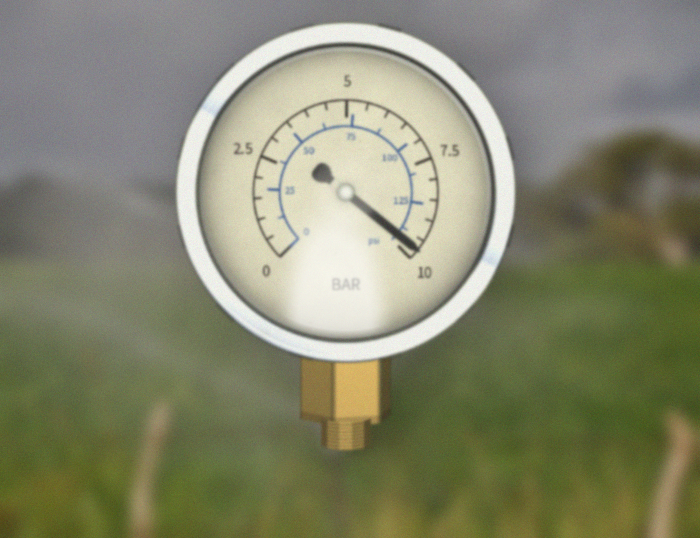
value=9.75 unit=bar
